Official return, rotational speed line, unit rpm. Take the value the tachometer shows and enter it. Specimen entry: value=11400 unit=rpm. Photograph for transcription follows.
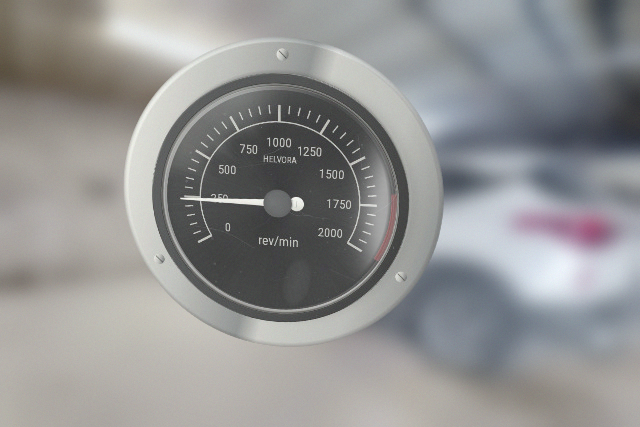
value=250 unit=rpm
